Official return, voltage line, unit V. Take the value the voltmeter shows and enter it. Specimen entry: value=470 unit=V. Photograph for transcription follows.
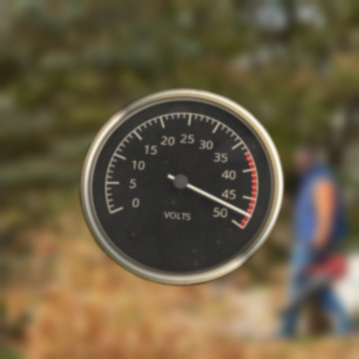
value=48 unit=V
